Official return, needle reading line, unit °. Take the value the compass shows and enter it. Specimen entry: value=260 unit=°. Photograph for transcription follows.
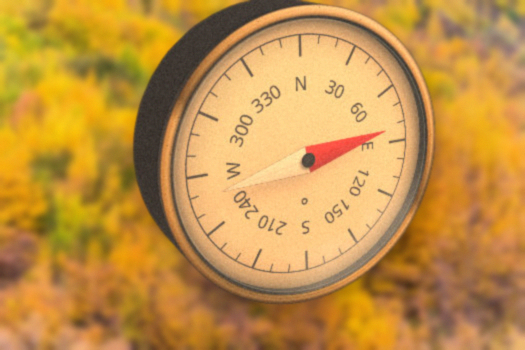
value=80 unit=°
